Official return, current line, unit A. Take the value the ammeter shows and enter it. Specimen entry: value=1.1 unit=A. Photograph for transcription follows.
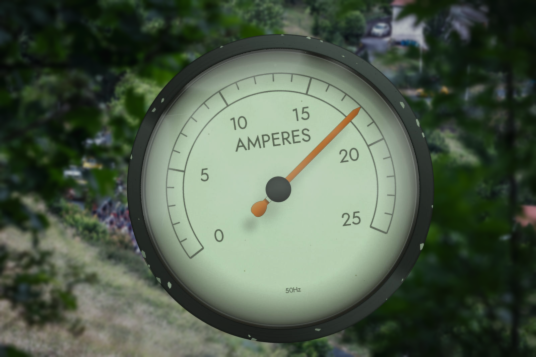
value=18 unit=A
